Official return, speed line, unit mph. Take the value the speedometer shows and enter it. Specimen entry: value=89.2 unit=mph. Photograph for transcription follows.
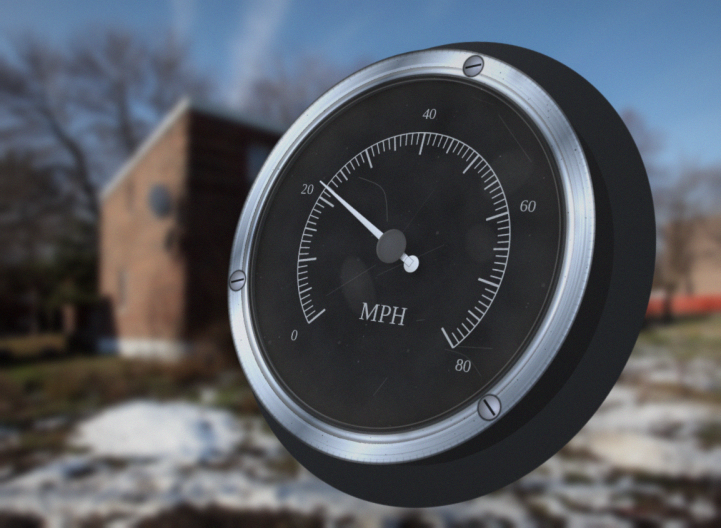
value=22 unit=mph
